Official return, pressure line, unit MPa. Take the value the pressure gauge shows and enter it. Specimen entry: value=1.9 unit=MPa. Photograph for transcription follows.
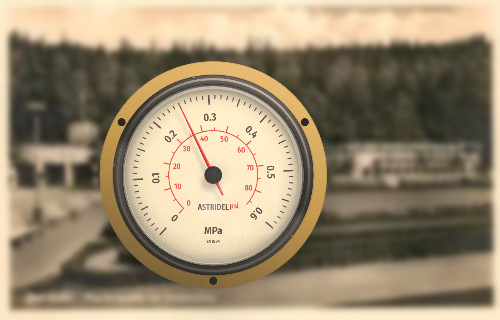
value=0.25 unit=MPa
